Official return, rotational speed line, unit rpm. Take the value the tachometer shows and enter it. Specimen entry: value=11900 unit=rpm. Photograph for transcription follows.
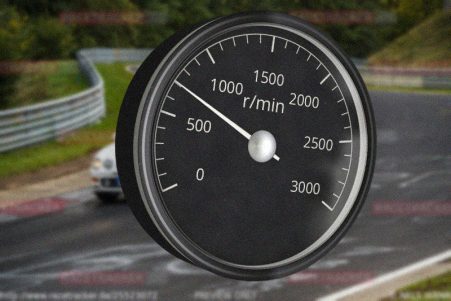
value=700 unit=rpm
